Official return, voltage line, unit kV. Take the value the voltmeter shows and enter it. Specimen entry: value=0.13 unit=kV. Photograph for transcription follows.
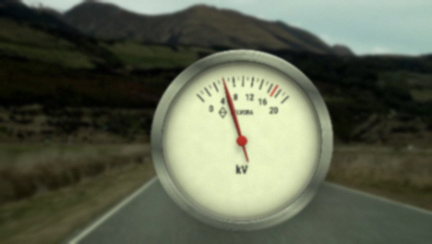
value=6 unit=kV
